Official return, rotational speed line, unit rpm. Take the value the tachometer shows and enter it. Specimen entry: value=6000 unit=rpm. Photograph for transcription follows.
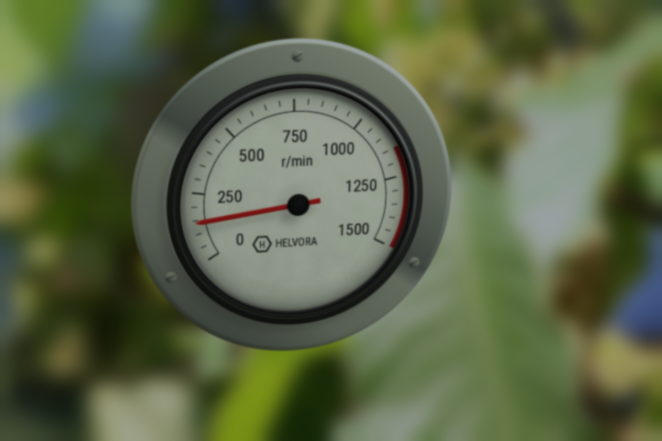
value=150 unit=rpm
